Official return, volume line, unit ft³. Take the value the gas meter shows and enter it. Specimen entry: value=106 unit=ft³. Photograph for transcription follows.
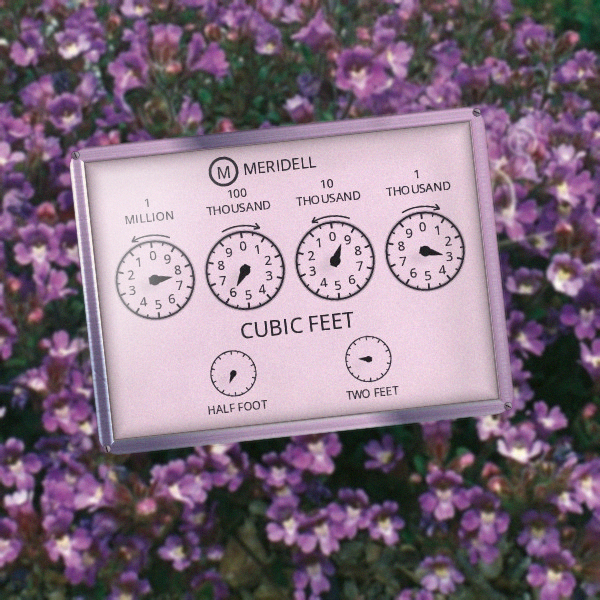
value=759300 unit=ft³
